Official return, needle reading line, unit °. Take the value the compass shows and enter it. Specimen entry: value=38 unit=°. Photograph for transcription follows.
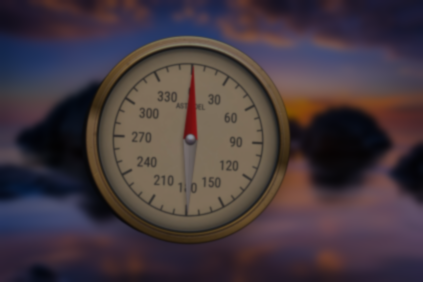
value=0 unit=°
